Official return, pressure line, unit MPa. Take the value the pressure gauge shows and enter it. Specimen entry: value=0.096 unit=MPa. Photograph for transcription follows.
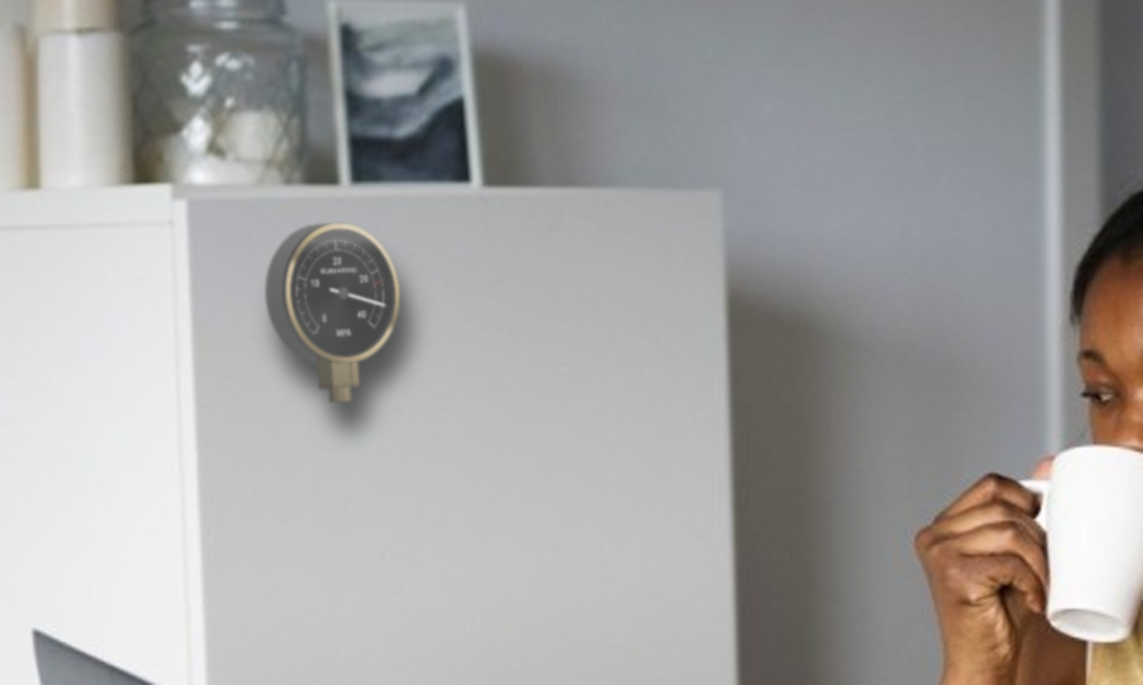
value=36 unit=MPa
